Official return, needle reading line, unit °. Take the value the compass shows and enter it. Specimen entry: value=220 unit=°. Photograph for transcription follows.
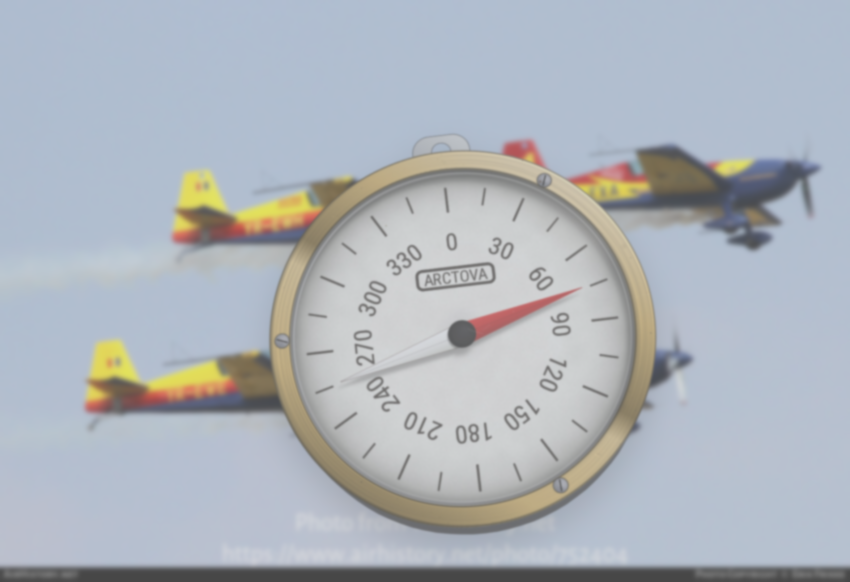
value=75 unit=°
